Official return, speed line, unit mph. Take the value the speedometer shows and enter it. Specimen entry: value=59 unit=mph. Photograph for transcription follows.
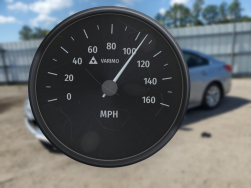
value=105 unit=mph
